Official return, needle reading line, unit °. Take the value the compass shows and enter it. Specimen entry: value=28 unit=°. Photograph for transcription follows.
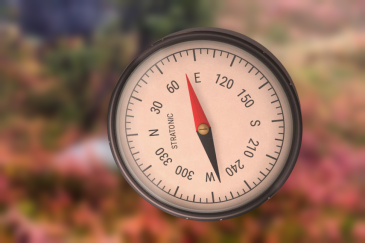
value=80 unit=°
